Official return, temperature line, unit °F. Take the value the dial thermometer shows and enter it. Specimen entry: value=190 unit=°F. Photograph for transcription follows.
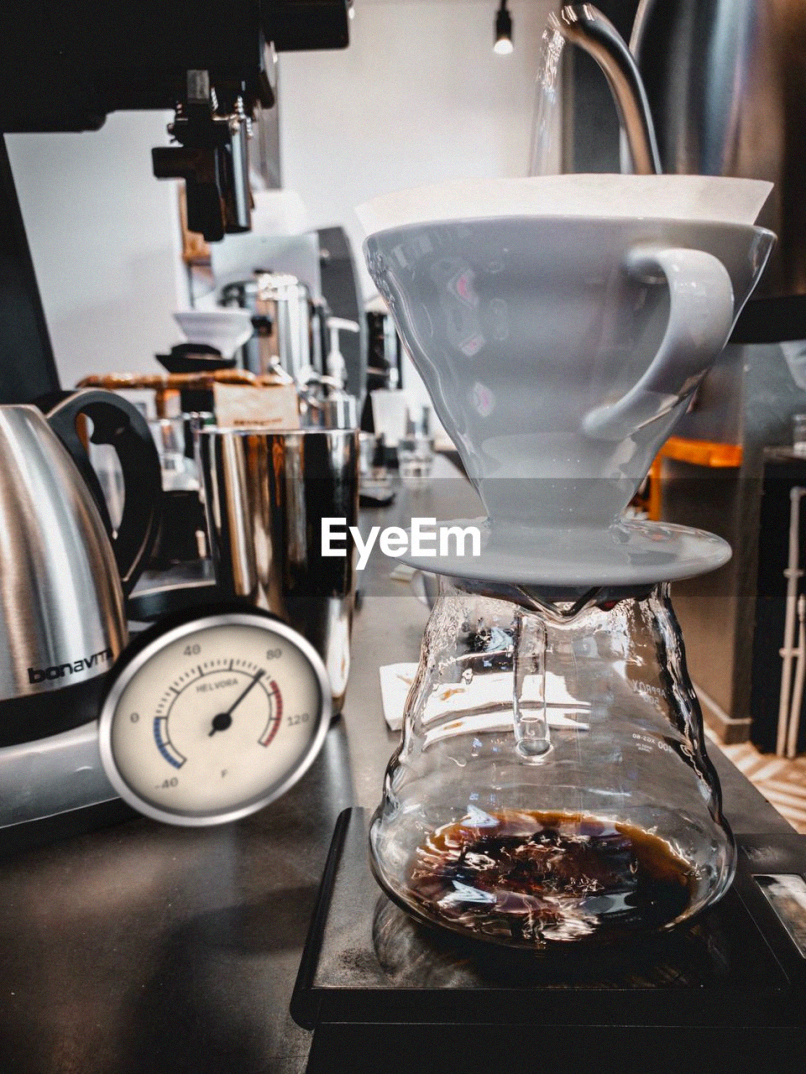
value=80 unit=°F
